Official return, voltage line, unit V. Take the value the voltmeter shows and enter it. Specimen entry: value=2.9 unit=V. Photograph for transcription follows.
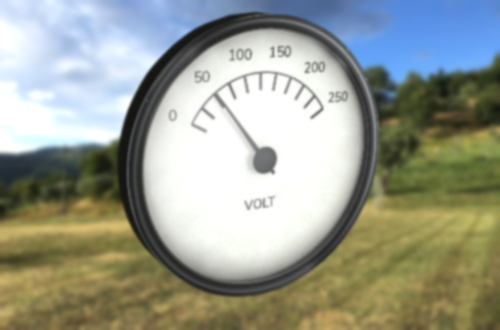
value=50 unit=V
